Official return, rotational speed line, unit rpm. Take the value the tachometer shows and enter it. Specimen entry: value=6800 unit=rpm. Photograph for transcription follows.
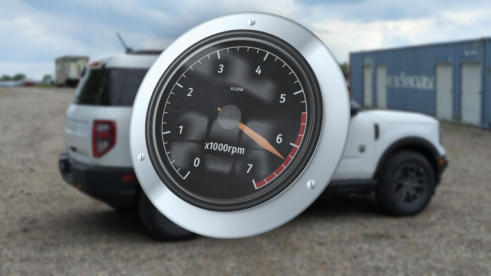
value=6300 unit=rpm
